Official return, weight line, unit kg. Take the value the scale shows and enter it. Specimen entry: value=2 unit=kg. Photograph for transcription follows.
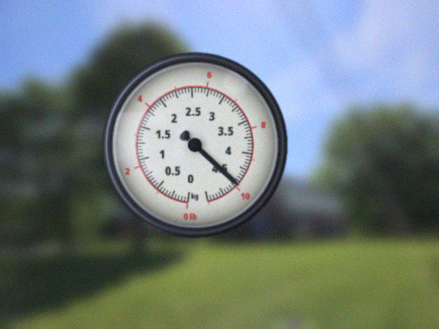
value=4.5 unit=kg
